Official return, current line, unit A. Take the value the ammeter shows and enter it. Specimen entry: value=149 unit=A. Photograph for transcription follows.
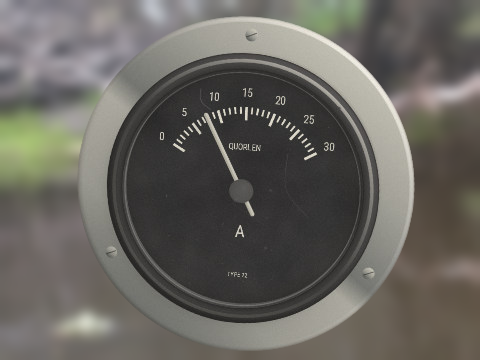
value=8 unit=A
